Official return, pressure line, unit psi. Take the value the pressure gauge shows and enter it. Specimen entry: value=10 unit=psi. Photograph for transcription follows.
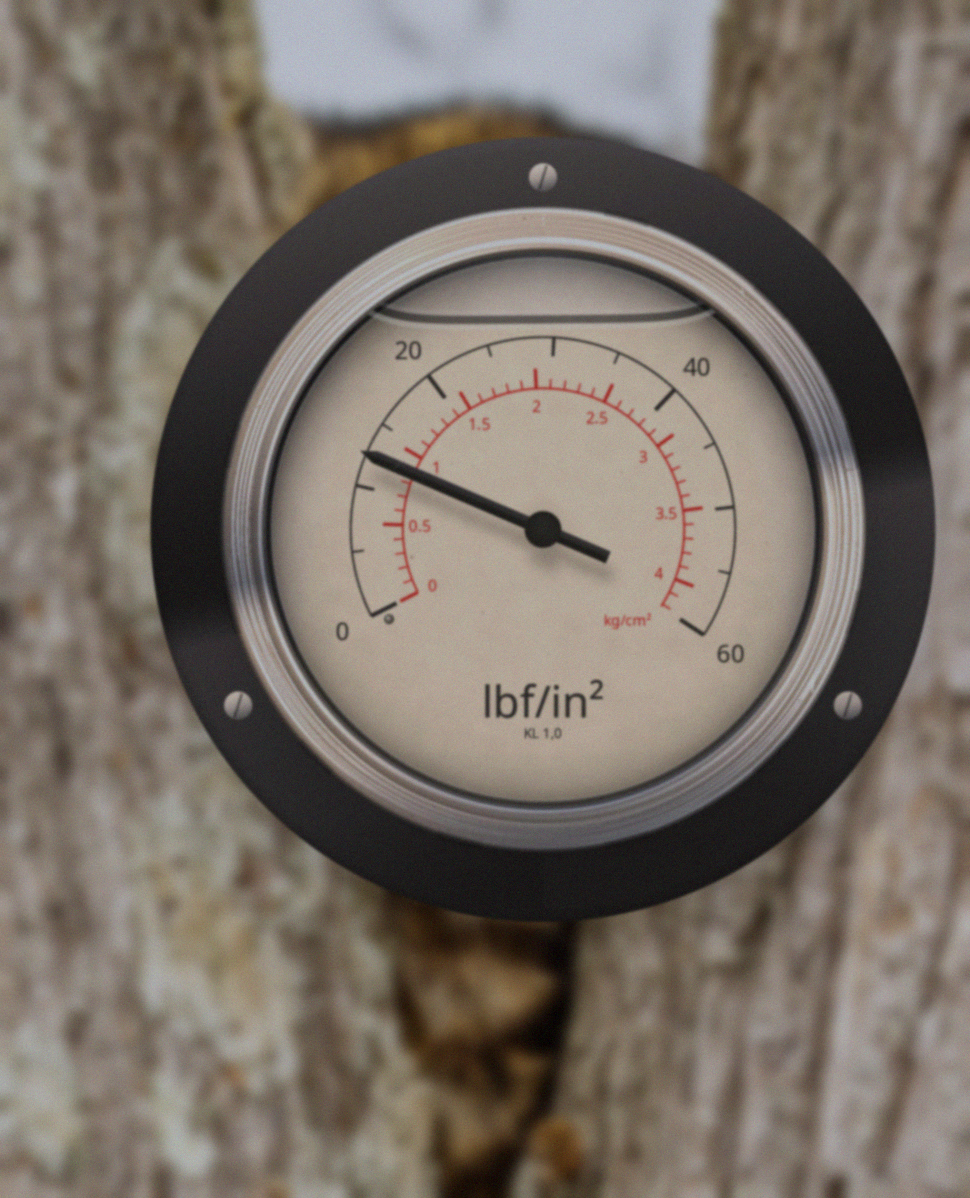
value=12.5 unit=psi
